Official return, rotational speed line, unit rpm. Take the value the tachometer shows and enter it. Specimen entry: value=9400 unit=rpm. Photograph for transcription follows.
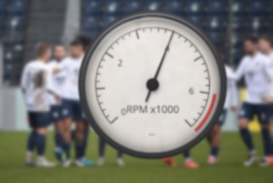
value=4000 unit=rpm
